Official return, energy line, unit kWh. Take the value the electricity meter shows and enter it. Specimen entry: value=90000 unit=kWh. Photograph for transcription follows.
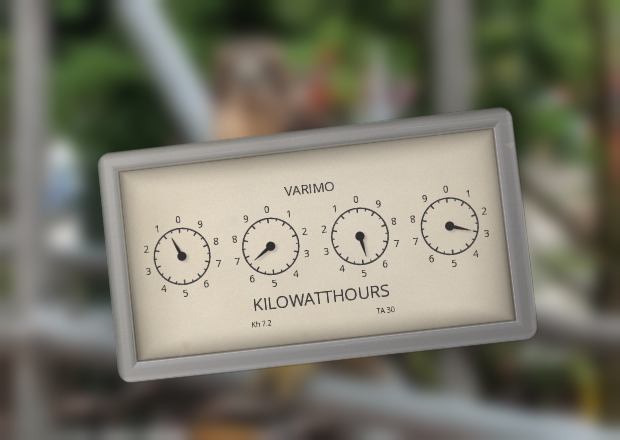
value=653 unit=kWh
